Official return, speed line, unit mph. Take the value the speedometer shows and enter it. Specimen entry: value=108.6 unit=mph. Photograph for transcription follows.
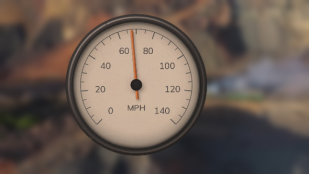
value=67.5 unit=mph
